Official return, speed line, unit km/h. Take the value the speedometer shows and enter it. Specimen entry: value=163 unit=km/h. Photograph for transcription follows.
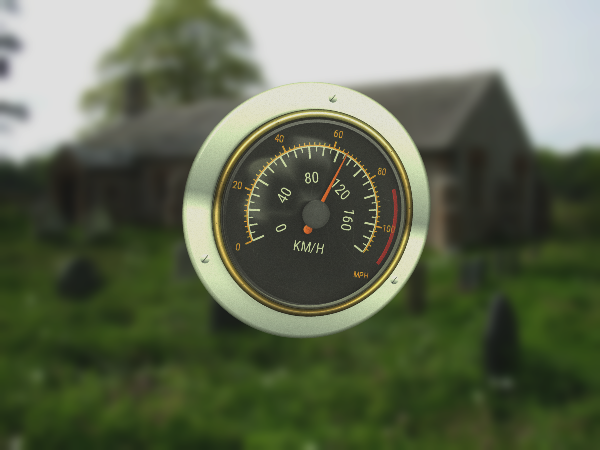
value=105 unit=km/h
